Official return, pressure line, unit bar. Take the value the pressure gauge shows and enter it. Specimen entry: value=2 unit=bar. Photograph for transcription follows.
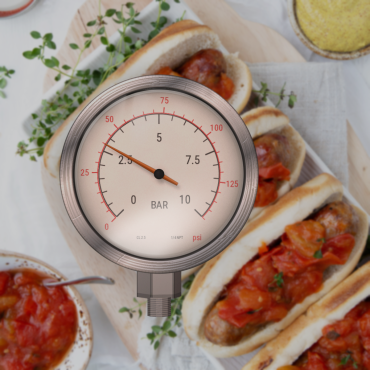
value=2.75 unit=bar
